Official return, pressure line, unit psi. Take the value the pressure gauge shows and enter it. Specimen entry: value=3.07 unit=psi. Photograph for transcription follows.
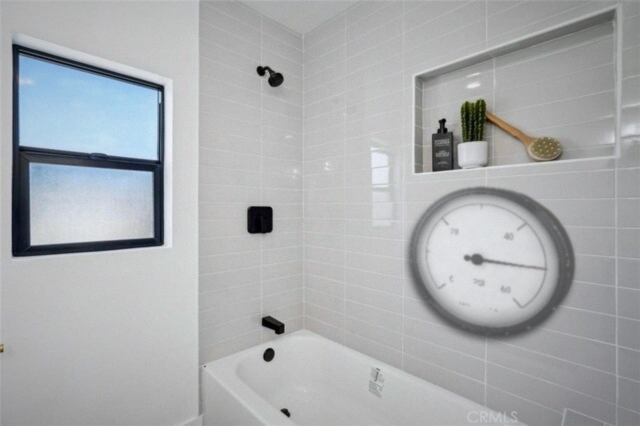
value=50 unit=psi
